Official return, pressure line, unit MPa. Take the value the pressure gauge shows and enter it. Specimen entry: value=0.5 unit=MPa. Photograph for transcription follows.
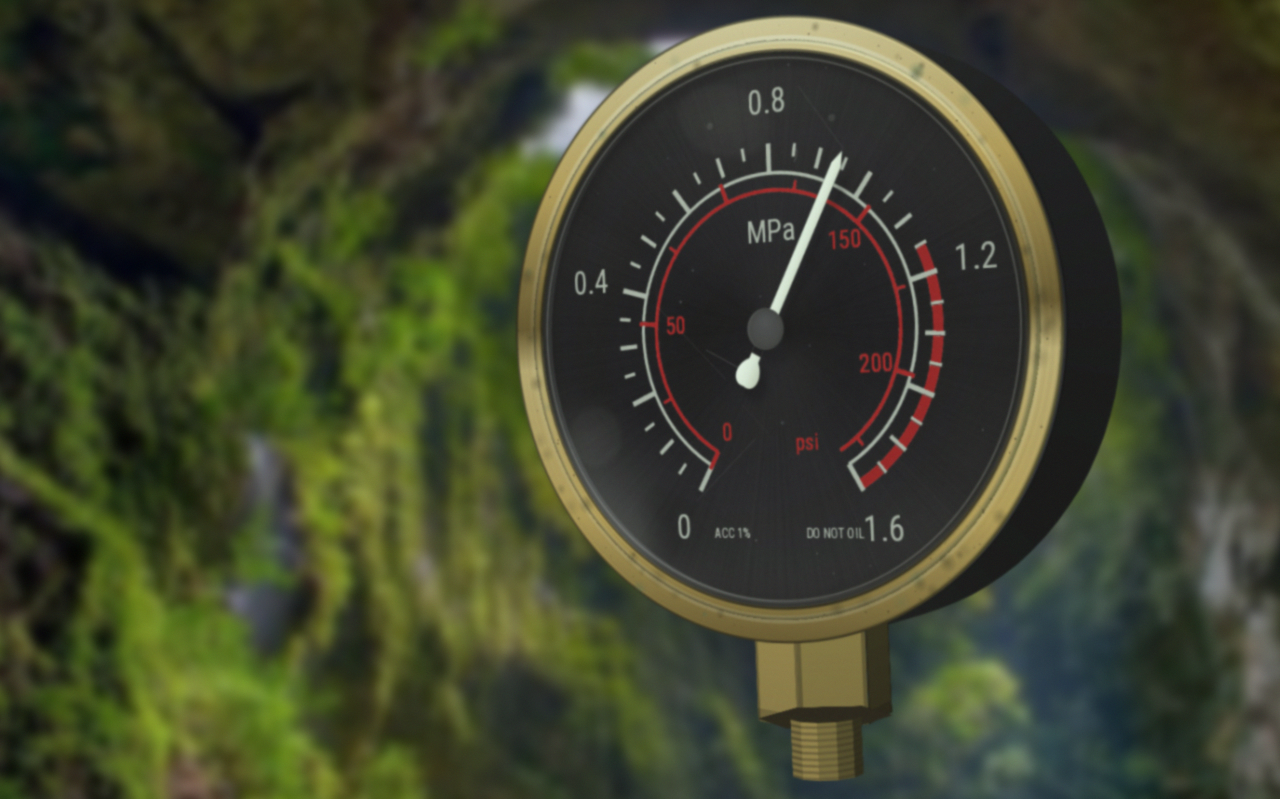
value=0.95 unit=MPa
